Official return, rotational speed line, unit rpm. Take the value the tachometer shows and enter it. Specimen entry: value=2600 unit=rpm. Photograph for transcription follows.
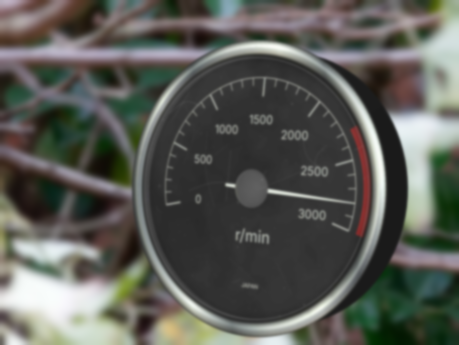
value=2800 unit=rpm
